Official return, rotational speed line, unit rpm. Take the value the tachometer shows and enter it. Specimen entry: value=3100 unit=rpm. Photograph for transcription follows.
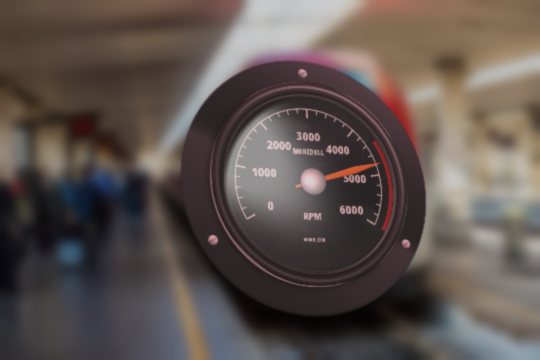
value=4800 unit=rpm
